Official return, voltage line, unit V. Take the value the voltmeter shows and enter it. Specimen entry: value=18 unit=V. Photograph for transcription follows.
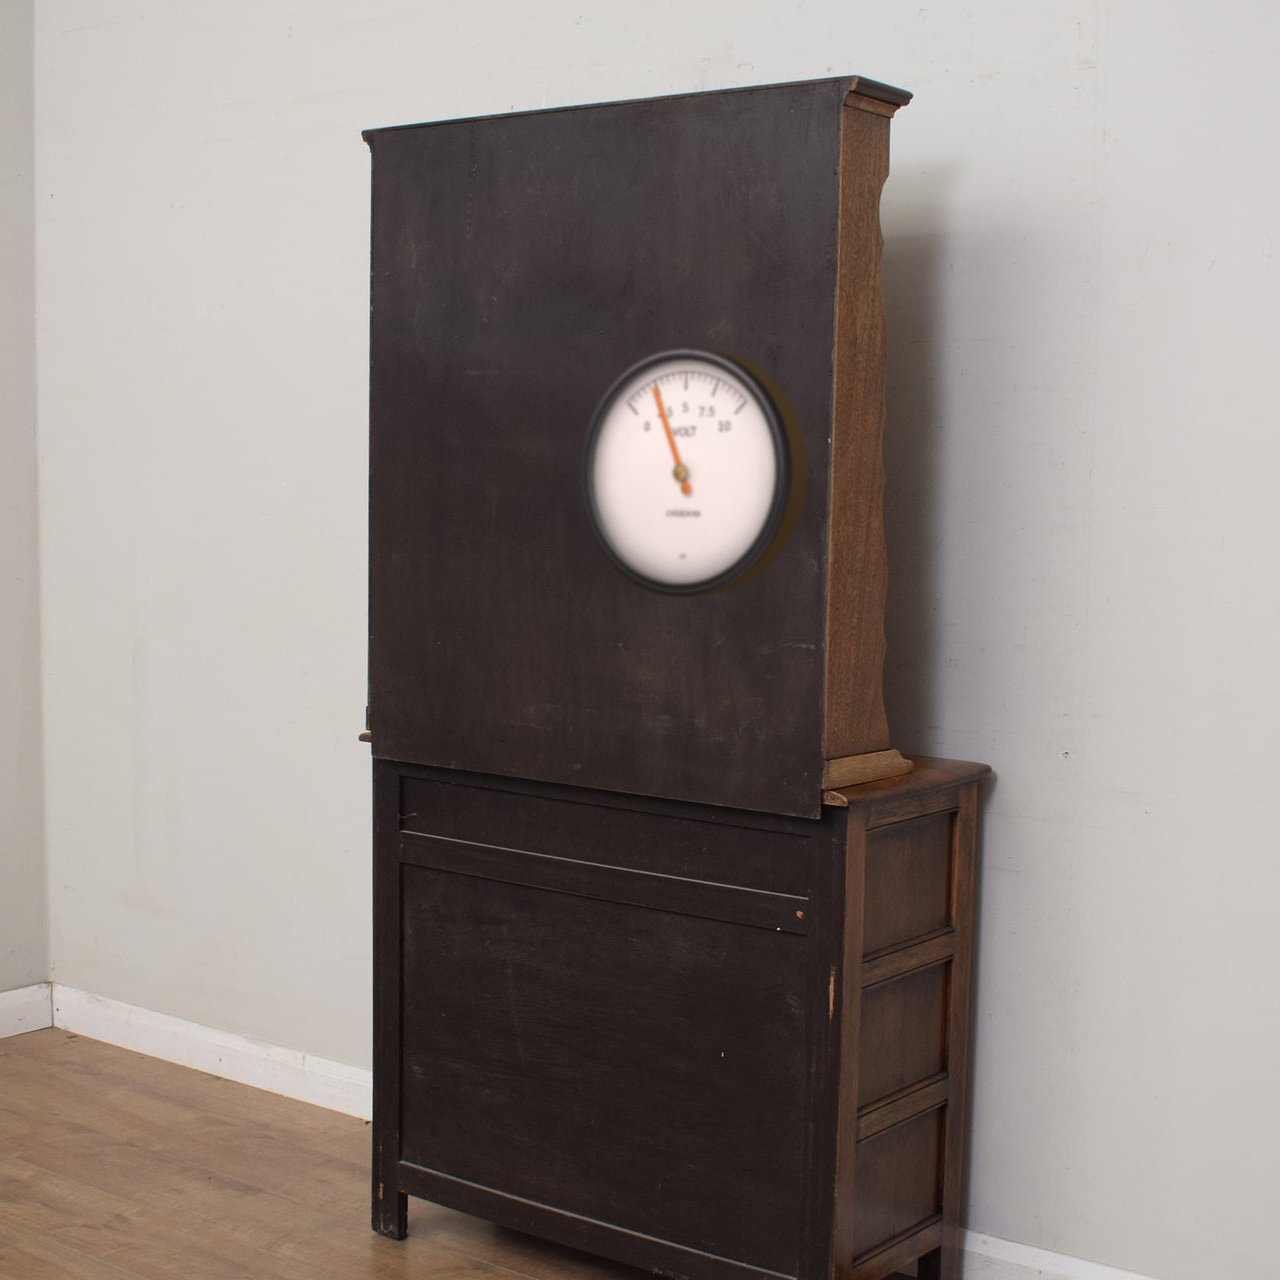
value=2.5 unit=V
